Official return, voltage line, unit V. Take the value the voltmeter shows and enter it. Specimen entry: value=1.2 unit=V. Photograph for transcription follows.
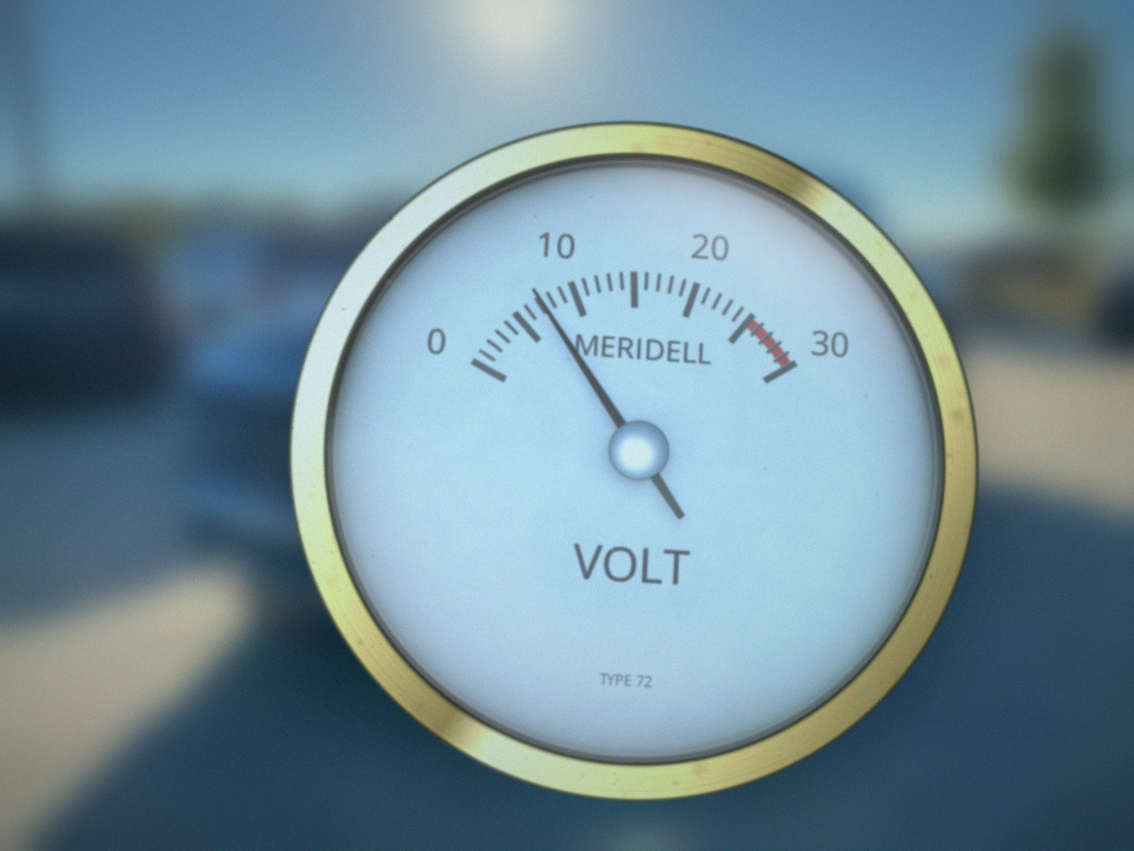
value=7 unit=V
